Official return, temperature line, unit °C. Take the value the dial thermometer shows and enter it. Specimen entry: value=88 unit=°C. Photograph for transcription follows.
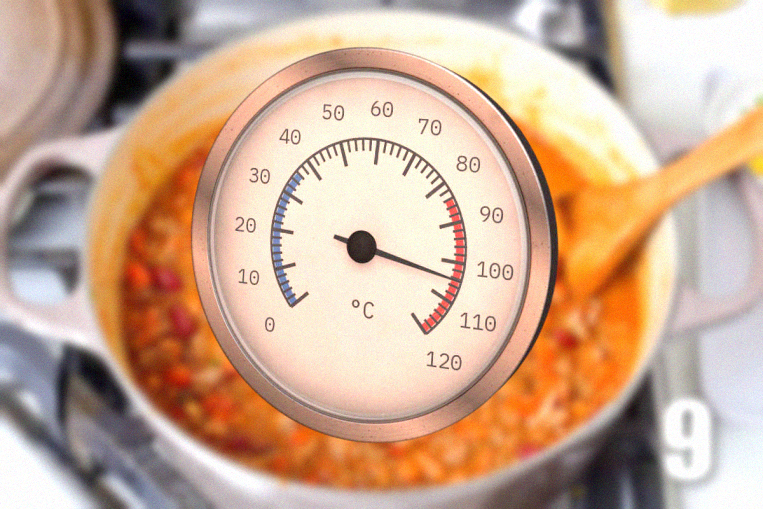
value=104 unit=°C
